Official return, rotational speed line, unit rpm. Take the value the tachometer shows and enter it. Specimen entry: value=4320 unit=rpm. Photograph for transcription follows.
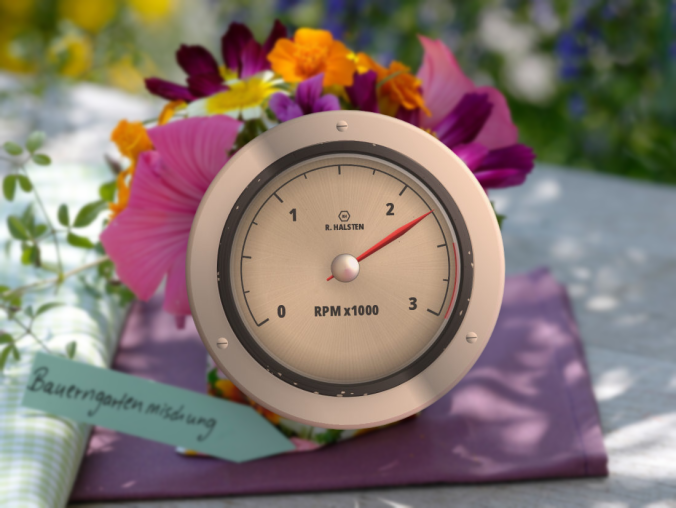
value=2250 unit=rpm
